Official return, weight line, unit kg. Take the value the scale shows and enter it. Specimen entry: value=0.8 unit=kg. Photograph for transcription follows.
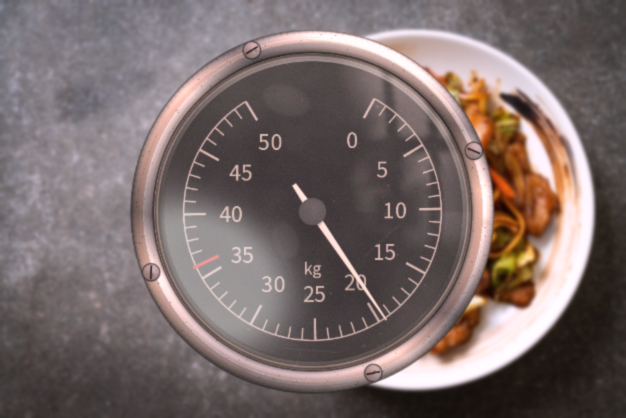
value=19.5 unit=kg
